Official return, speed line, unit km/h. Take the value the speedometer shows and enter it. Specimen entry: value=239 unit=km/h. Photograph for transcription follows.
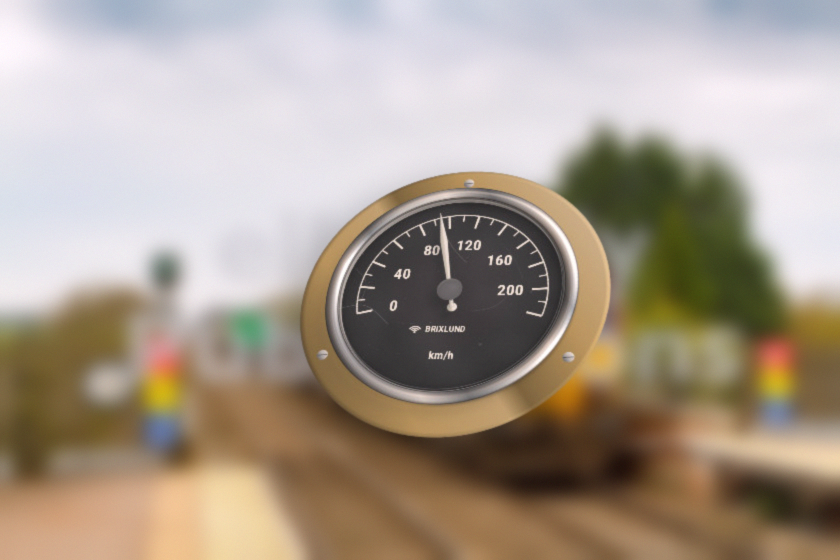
value=95 unit=km/h
